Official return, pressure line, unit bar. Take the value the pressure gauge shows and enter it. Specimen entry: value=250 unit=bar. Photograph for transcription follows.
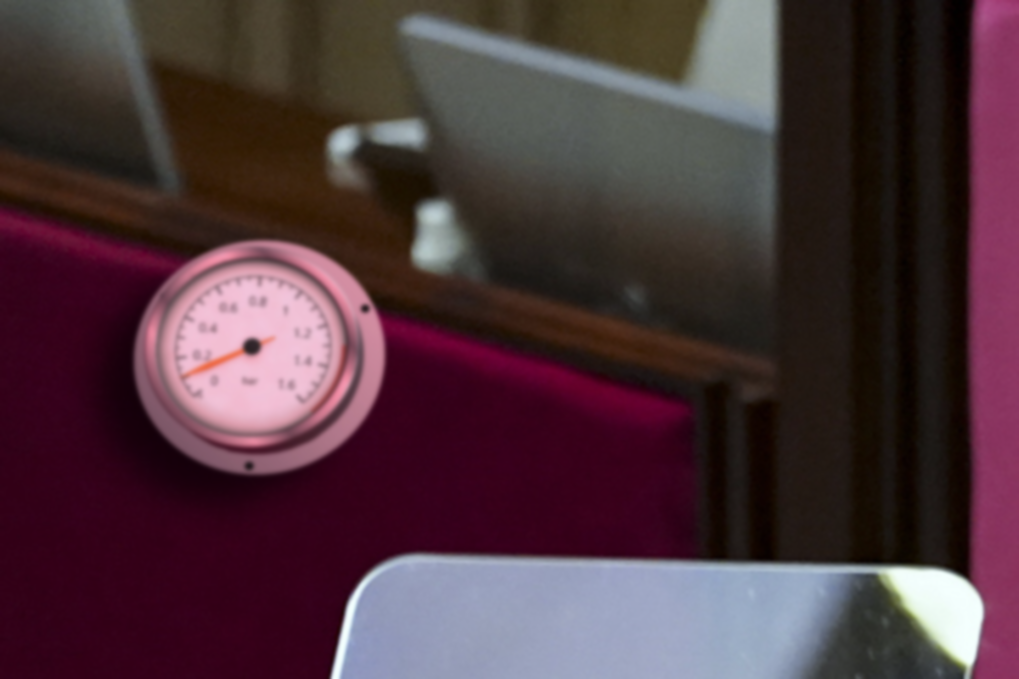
value=0.1 unit=bar
